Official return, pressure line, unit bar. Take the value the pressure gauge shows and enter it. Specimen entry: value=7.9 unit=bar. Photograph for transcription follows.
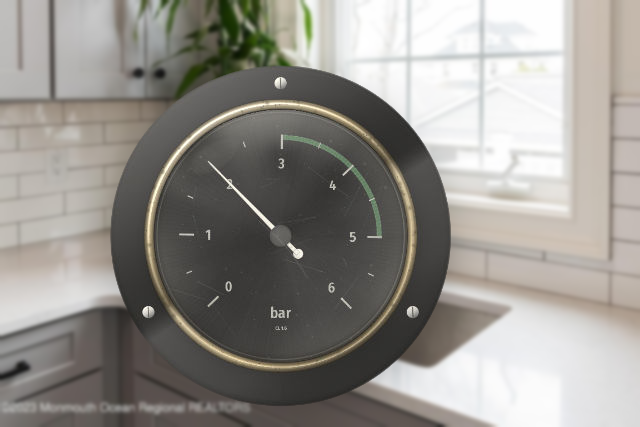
value=2 unit=bar
